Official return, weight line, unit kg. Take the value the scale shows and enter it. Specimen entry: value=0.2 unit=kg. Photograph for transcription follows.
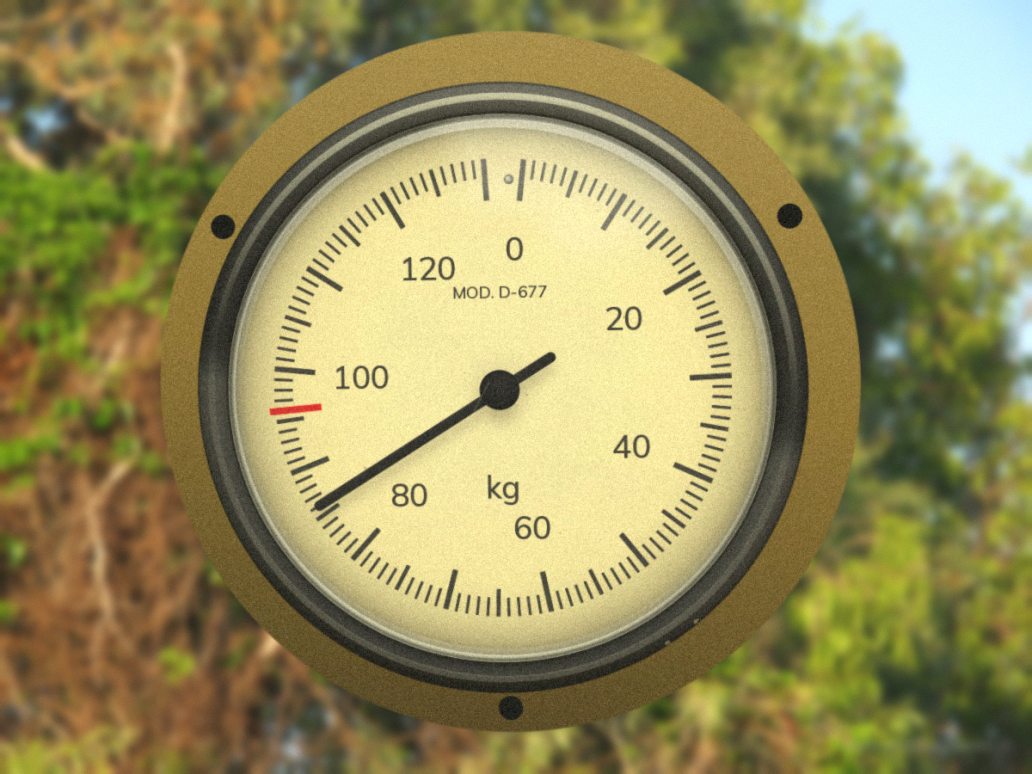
value=86 unit=kg
